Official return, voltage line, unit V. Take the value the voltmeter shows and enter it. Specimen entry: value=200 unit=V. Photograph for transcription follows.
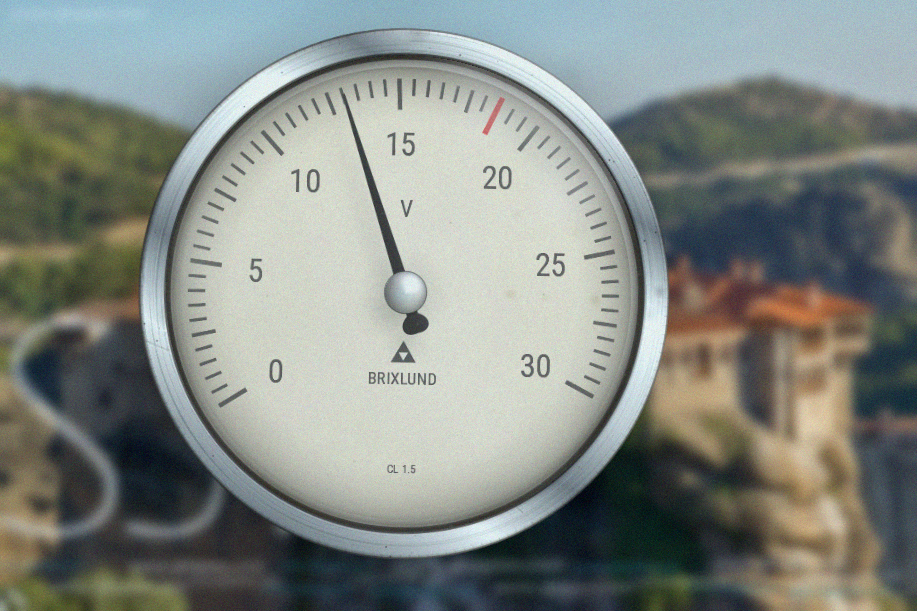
value=13 unit=V
